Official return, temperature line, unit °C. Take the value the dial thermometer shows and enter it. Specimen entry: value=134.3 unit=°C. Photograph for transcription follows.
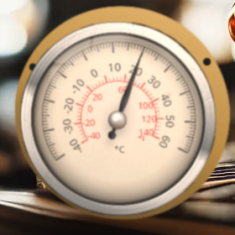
value=20 unit=°C
